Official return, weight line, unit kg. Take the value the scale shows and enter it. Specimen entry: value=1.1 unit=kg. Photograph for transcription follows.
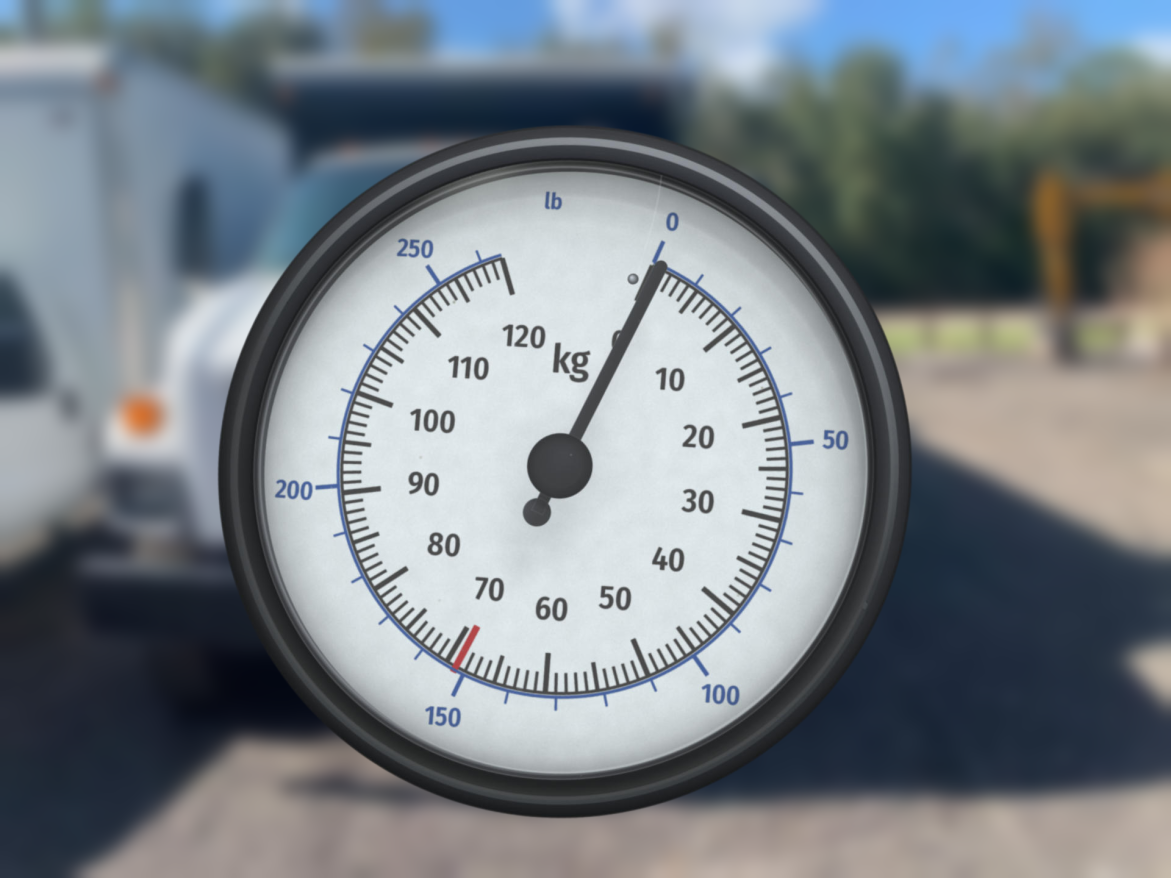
value=1 unit=kg
